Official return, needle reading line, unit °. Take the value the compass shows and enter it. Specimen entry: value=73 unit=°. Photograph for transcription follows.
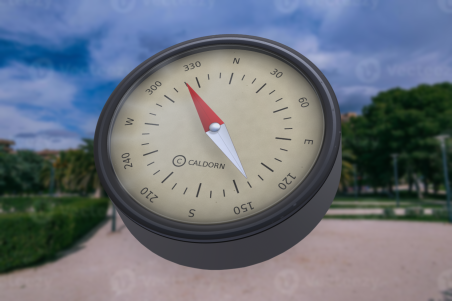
value=320 unit=°
